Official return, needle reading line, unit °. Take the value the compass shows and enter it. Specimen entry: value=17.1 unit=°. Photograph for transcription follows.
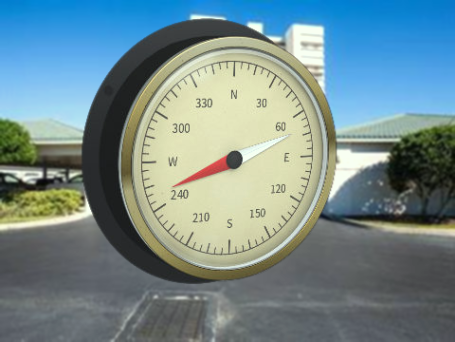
value=250 unit=°
